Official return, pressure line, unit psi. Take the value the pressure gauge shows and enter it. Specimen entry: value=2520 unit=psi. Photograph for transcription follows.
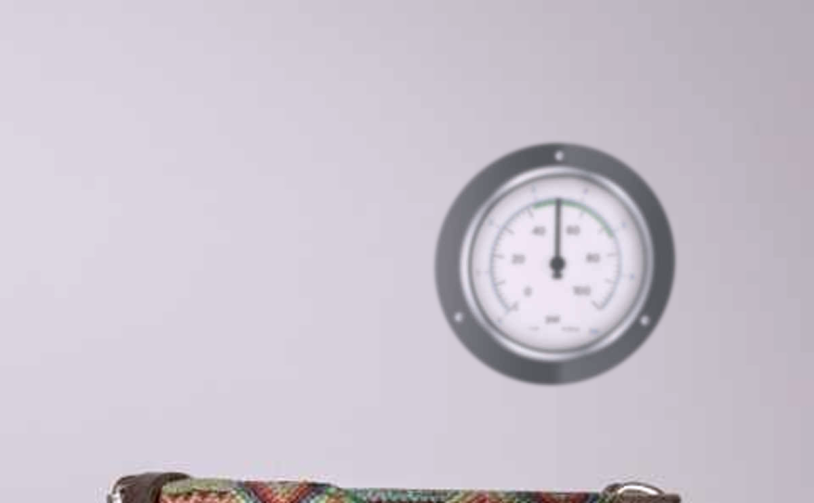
value=50 unit=psi
